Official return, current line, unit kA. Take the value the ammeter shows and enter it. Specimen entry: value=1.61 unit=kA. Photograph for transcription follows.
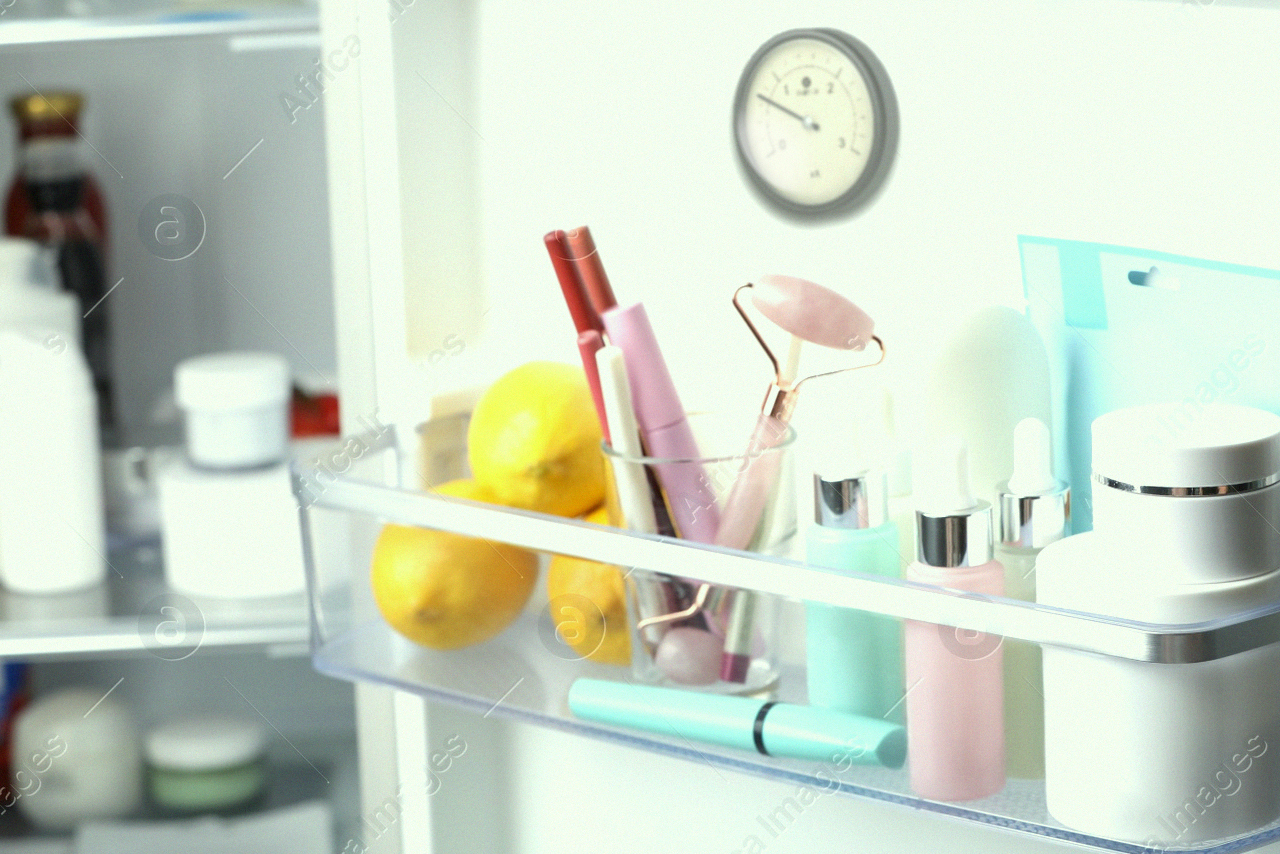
value=0.7 unit=kA
